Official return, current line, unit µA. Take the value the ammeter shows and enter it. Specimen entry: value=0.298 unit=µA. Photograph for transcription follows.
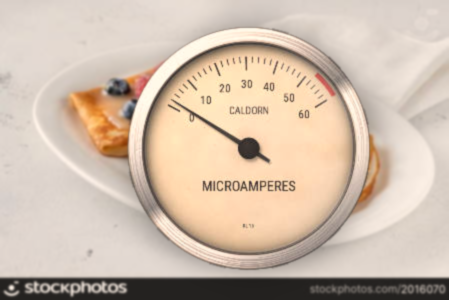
value=2 unit=µA
